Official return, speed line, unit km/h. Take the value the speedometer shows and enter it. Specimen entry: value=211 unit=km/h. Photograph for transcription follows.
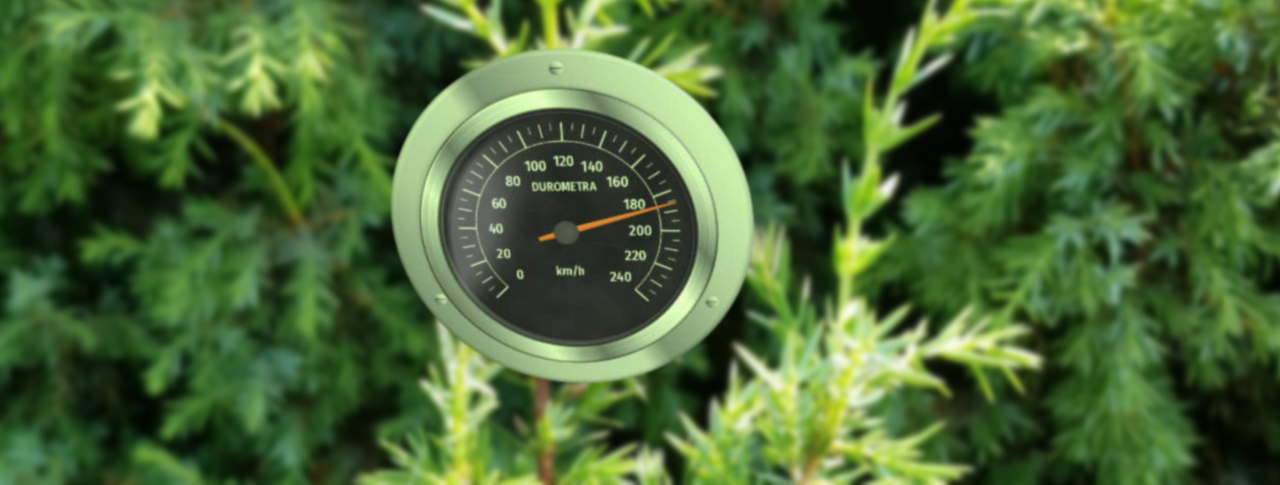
value=185 unit=km/h
